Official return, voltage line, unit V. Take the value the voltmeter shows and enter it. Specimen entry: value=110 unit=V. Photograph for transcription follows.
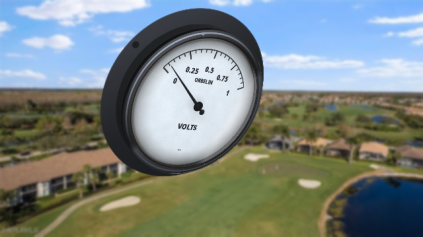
value=0.05 unit=V
